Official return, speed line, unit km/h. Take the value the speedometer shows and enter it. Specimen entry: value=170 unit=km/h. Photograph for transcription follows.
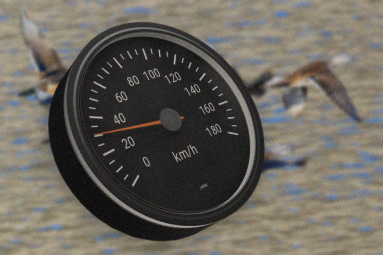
value=30 unit=km/h
